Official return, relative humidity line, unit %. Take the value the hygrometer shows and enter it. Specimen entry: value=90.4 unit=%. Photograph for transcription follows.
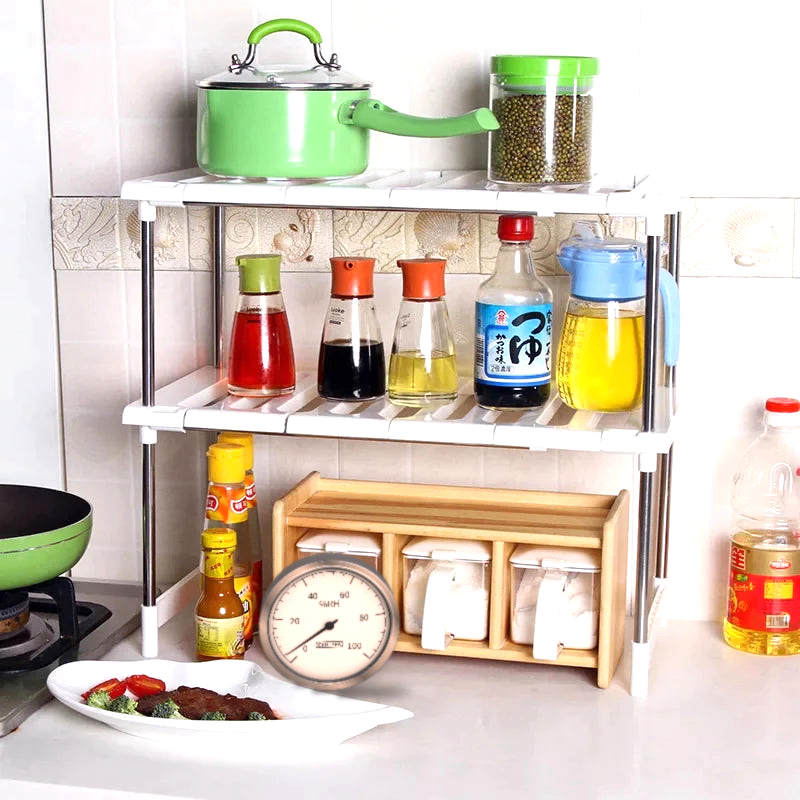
value=4 unit=%
